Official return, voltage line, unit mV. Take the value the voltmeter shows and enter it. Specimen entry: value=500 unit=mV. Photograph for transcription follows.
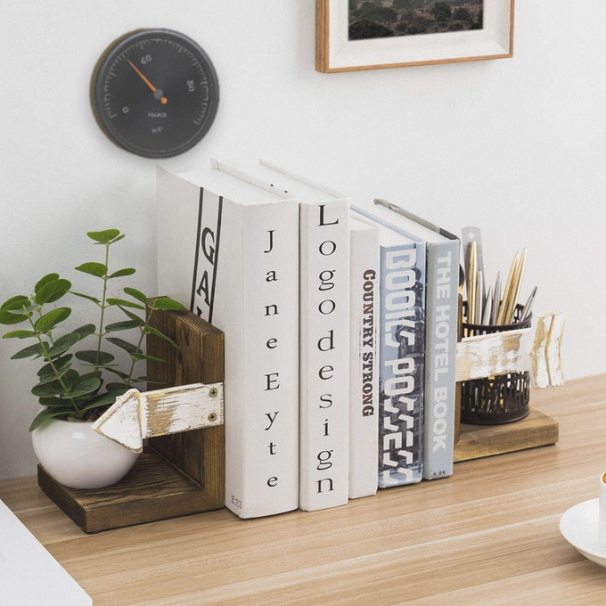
value=30 unit=mV
